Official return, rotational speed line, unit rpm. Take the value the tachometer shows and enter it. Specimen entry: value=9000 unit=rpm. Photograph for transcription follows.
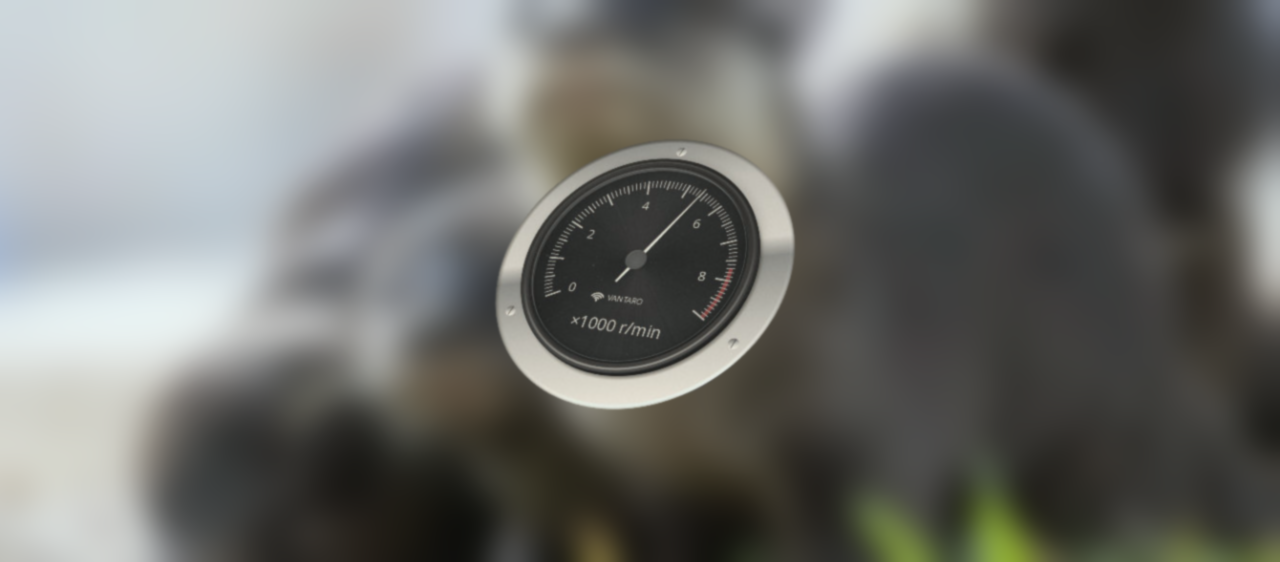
value=5500 unit=rpm
